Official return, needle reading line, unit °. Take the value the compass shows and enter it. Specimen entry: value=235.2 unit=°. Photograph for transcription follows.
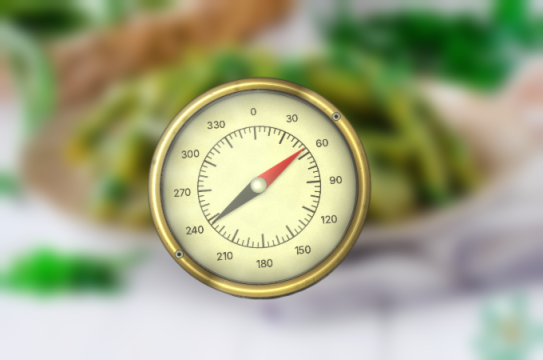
value=55 unit=°
